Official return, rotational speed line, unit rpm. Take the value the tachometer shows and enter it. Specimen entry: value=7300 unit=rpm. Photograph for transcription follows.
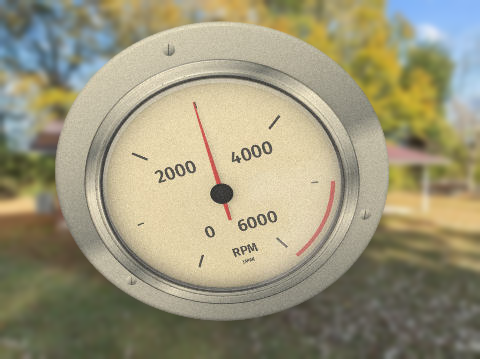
value=3000 unit=rpm
